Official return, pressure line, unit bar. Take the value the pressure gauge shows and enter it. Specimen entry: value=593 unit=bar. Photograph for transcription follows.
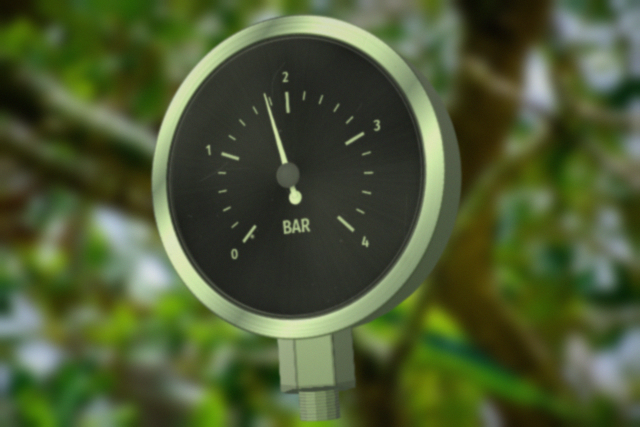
value=1.8 unit=bar
